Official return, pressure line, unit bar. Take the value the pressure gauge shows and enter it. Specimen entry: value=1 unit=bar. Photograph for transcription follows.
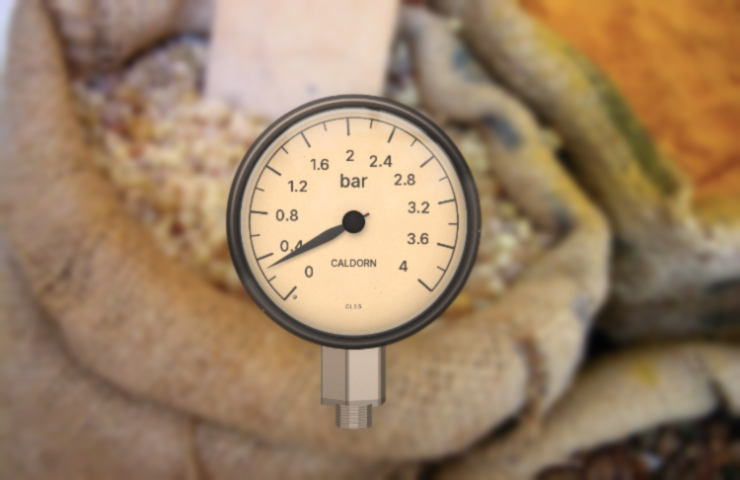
value=0.3 unit=bar
